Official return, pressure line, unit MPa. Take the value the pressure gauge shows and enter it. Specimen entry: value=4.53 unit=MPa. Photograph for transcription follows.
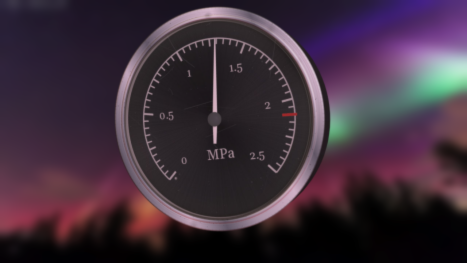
value=1.3 unit=MPa
